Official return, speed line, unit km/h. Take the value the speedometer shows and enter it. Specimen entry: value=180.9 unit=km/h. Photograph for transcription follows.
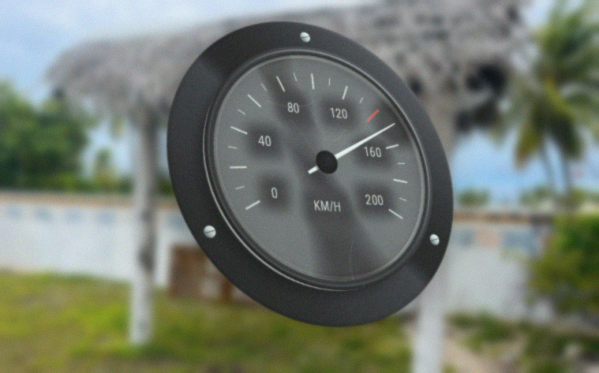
value=150 unit=km/h
